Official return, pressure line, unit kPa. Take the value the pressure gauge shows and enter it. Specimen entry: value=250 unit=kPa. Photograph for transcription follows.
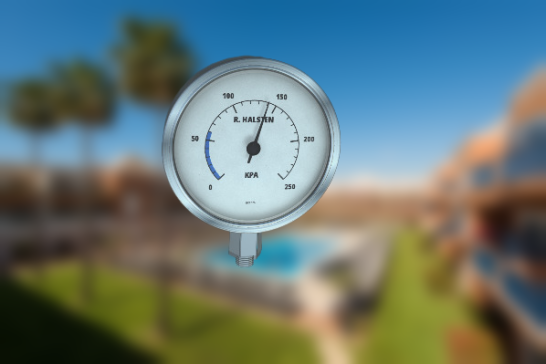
value=140 unit=kPa
